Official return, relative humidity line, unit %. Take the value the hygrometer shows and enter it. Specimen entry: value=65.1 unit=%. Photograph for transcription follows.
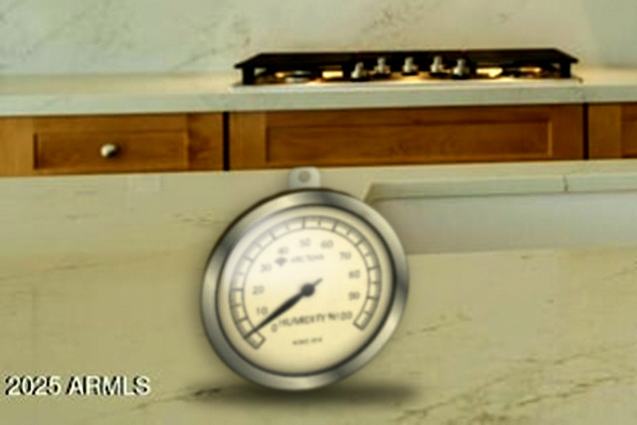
value=5 unit=%
